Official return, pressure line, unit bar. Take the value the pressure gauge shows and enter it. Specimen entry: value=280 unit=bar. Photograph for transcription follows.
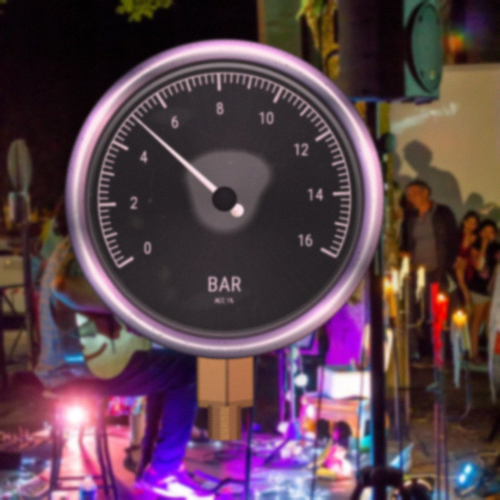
value=5 unit=bar
